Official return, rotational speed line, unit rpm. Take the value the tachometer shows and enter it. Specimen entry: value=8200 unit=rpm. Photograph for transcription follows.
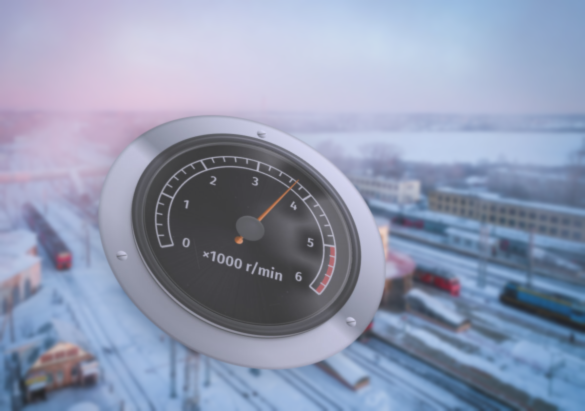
value=3700 unit=rpm
